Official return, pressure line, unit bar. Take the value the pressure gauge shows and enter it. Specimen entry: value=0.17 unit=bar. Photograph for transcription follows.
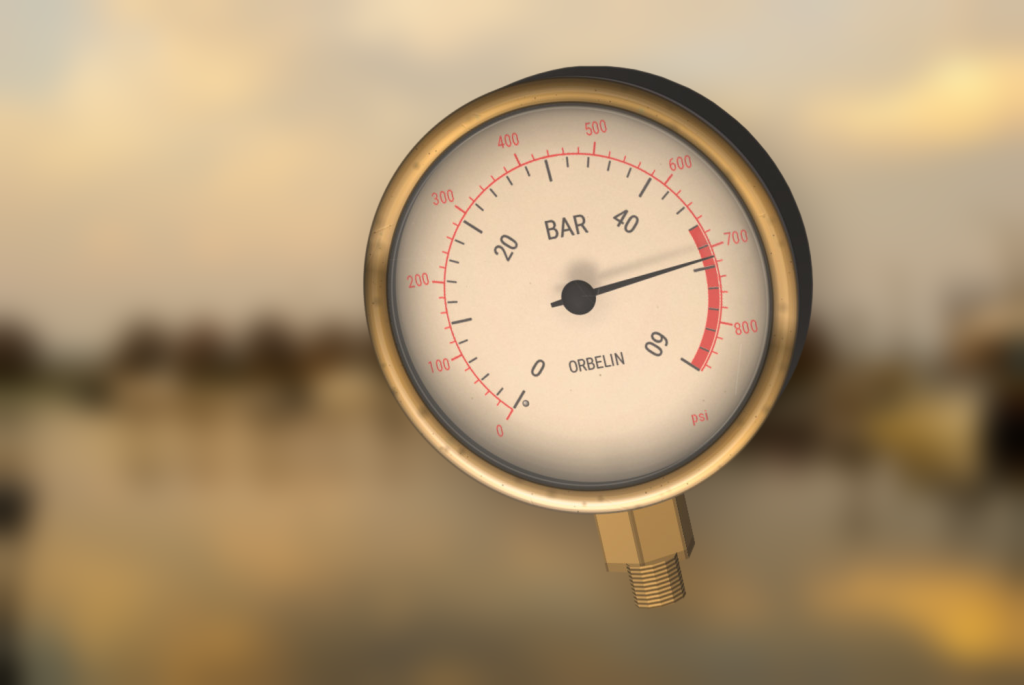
value=49 unit=bar
